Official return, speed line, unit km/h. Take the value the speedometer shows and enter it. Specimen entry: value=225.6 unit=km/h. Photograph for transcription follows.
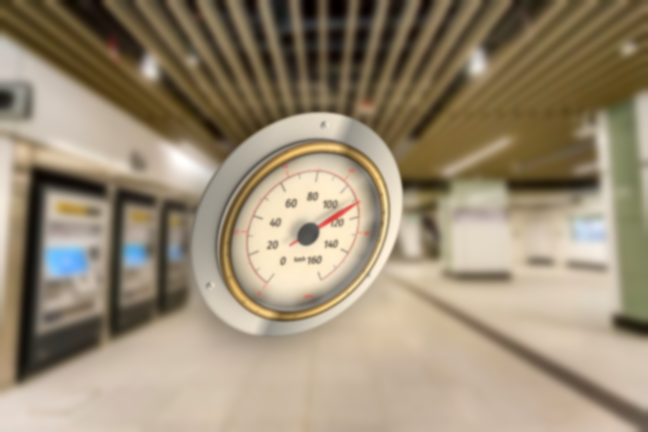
value=110 unit=km/h
